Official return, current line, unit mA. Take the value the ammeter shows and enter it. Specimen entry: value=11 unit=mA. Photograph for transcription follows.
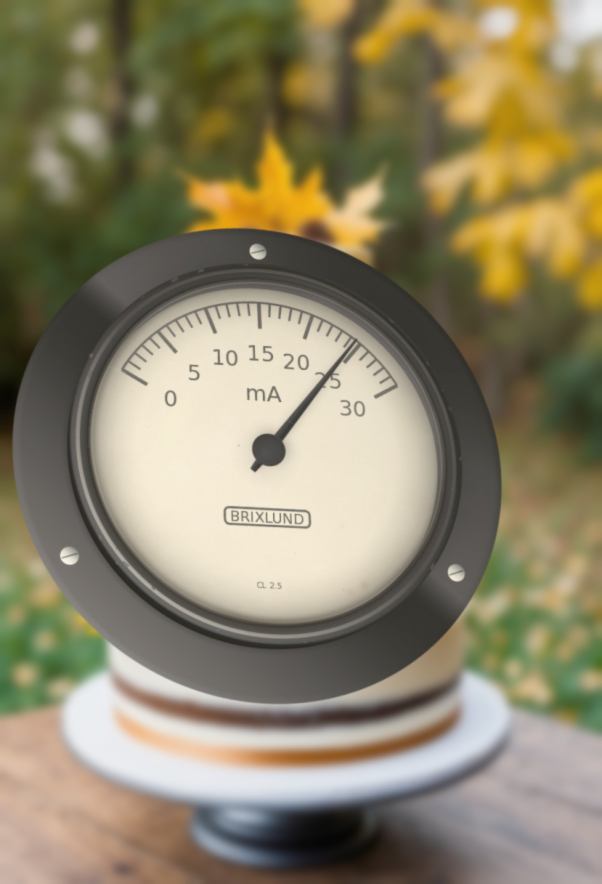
value=24.5 unit=mA
